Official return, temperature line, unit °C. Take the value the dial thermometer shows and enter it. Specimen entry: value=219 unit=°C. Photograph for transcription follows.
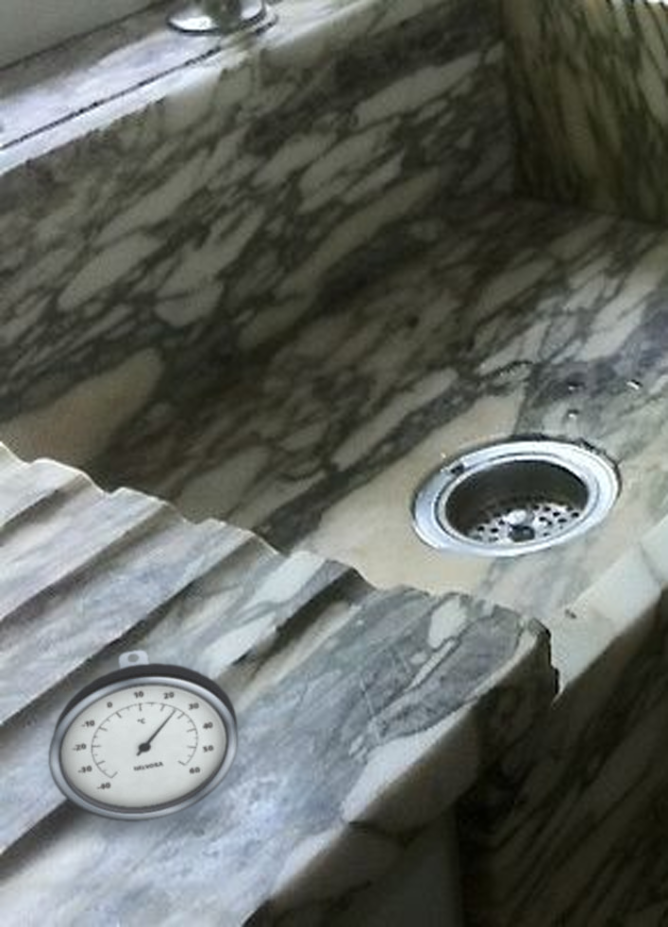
value=25 unit=°C
